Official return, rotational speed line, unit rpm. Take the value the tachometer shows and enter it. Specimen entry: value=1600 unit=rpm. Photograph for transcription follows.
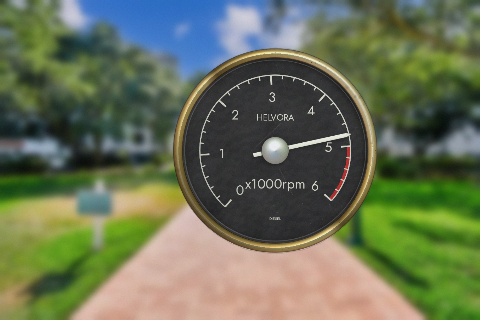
value=4800 unit=rpm
